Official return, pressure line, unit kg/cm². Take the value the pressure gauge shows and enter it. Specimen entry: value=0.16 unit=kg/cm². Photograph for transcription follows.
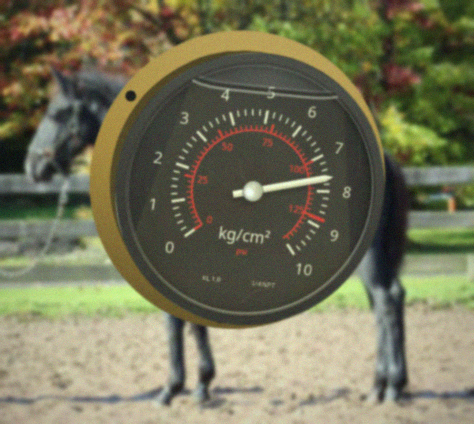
value=7.6 unit=kg/cm²
